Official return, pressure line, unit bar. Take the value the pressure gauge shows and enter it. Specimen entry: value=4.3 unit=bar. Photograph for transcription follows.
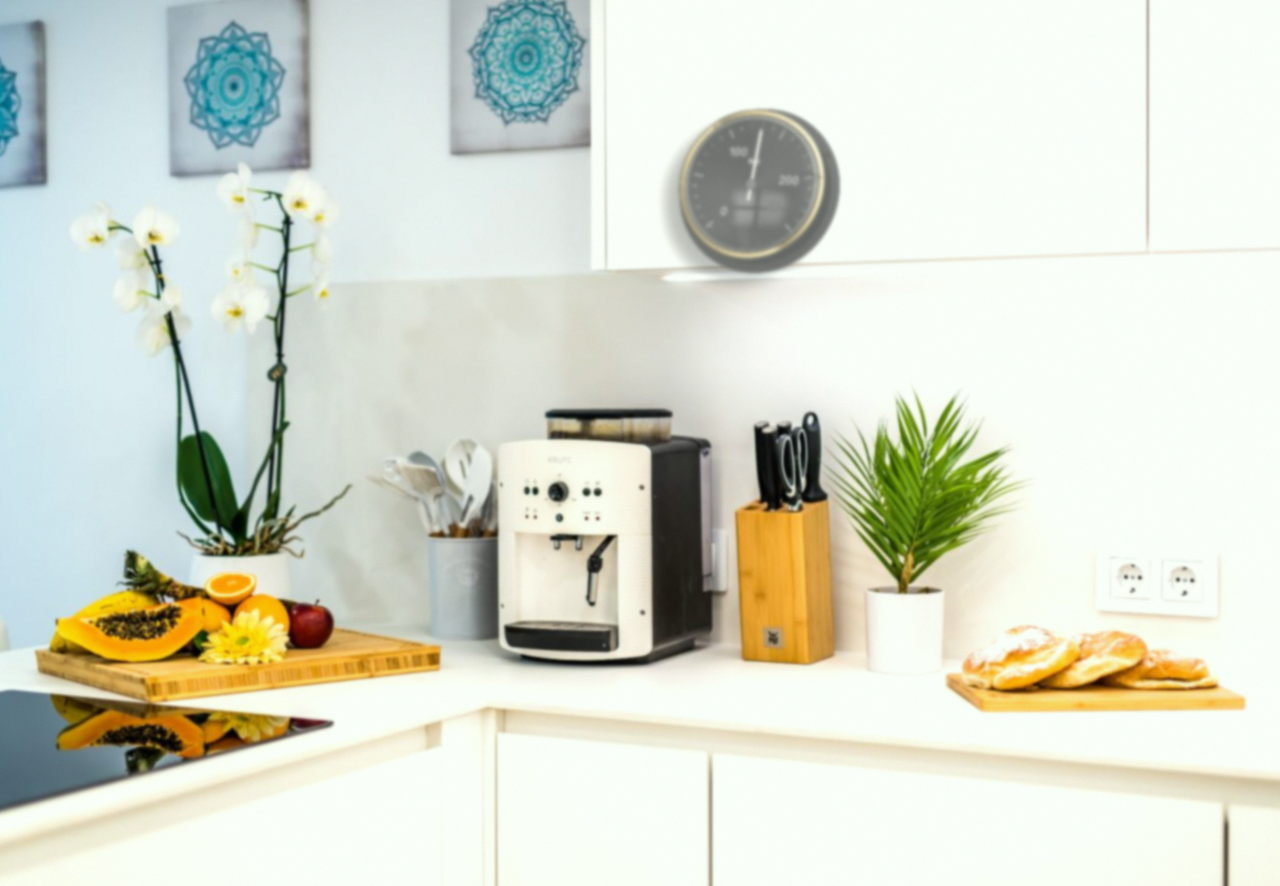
value=130 unit=bar
